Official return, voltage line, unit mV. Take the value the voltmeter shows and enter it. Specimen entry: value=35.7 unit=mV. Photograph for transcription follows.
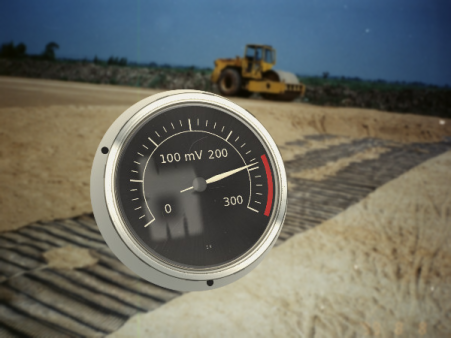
value=245 unit=mV
